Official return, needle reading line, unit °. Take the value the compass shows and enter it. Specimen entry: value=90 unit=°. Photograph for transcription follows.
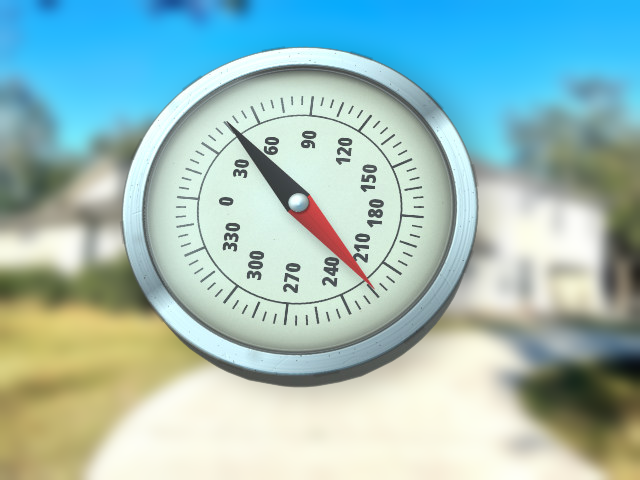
value=225 unit=°
